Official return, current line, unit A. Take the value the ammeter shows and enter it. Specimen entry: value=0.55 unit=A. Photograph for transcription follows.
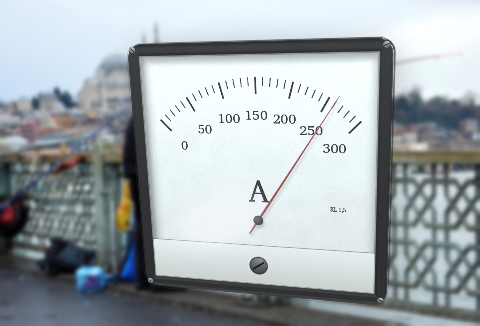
value=260 unit=A
